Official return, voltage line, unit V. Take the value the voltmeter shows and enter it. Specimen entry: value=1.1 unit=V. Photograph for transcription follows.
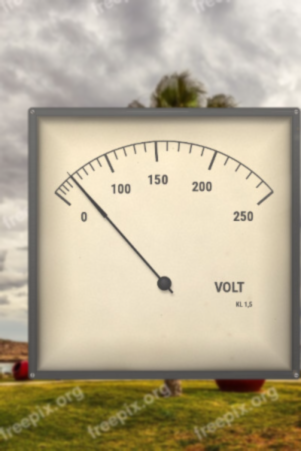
value=50 unit=V
